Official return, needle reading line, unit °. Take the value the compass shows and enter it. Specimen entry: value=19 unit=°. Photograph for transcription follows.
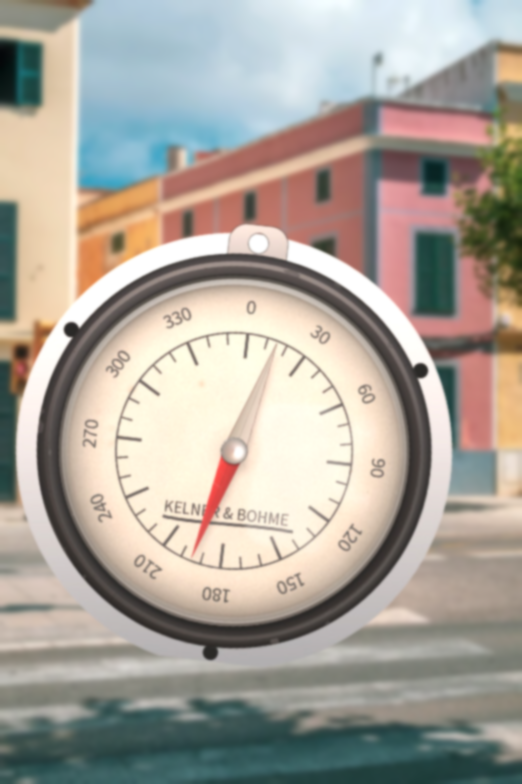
value=195 unit=°
